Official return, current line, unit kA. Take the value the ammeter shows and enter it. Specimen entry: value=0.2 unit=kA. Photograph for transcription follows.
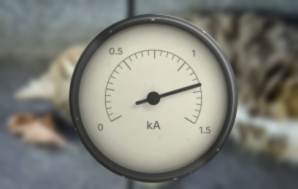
value=1.2 unit=kA
